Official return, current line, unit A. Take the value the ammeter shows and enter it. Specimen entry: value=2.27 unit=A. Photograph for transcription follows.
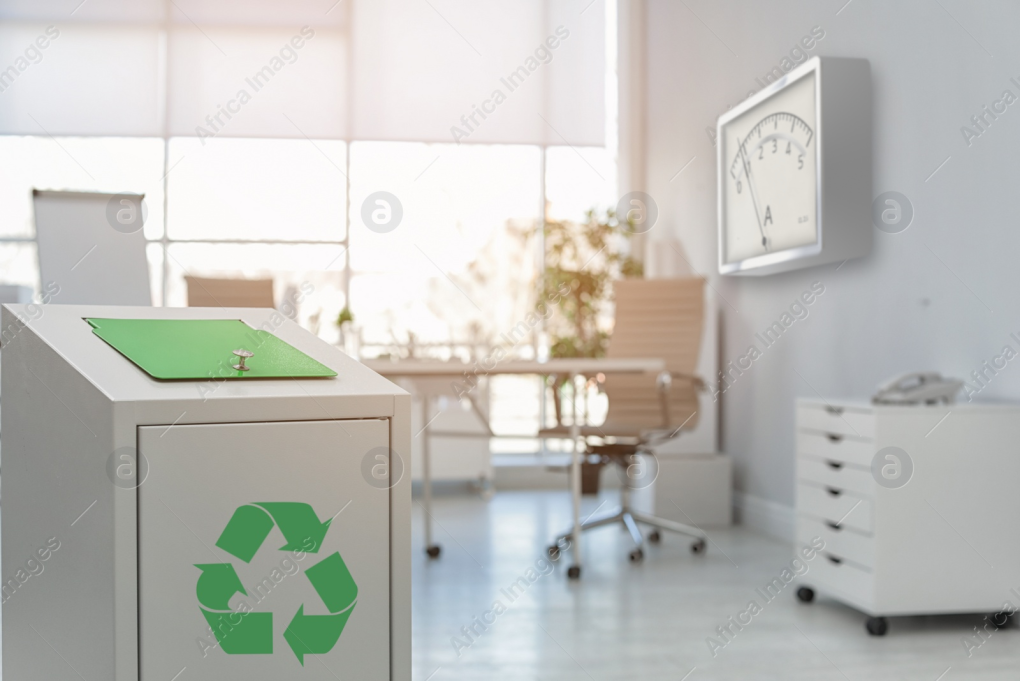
value=1 unit=A
